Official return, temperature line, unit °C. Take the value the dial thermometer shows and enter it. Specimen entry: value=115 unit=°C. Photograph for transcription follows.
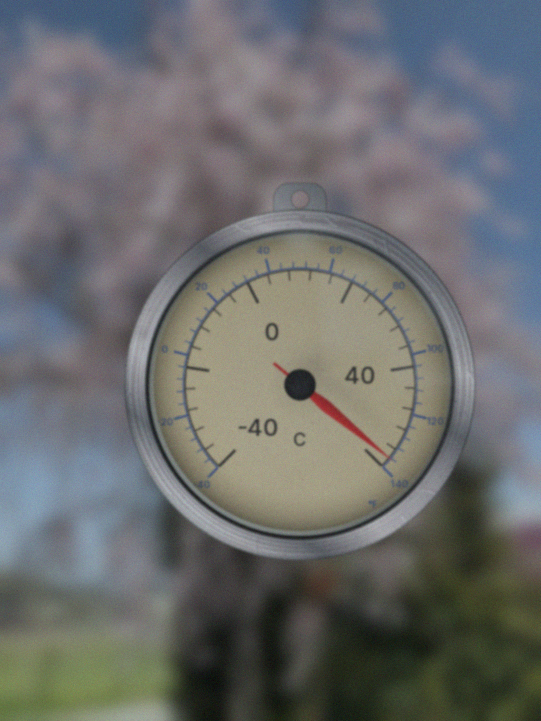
value=58 unit=°C
